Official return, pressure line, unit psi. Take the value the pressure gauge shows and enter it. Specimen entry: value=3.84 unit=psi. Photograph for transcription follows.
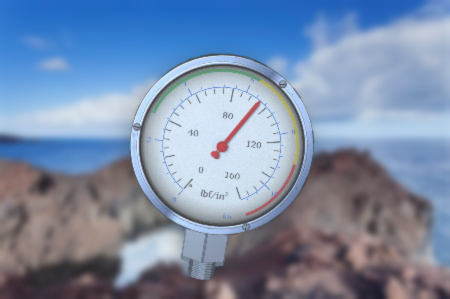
value=95 unit=psi
